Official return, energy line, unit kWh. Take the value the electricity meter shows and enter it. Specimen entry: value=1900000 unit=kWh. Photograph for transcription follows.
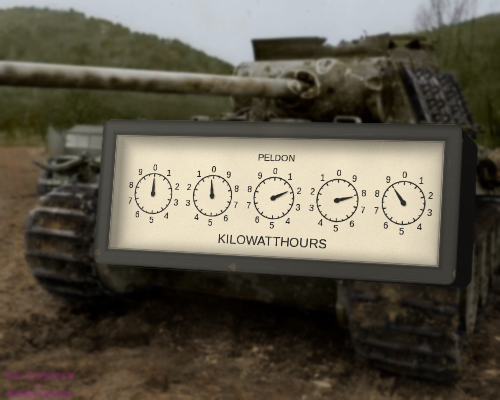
value=179 unit=kWh
